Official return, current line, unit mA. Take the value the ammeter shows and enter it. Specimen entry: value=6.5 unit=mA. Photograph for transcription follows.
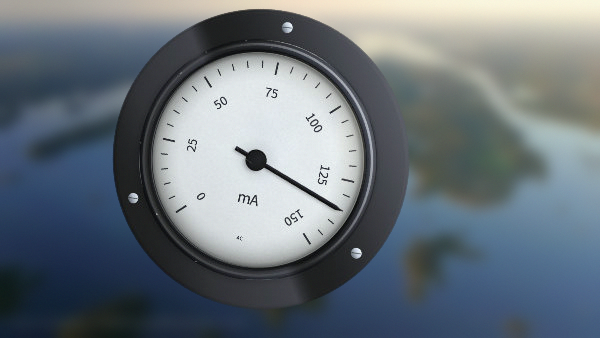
value=135 unit=mA
